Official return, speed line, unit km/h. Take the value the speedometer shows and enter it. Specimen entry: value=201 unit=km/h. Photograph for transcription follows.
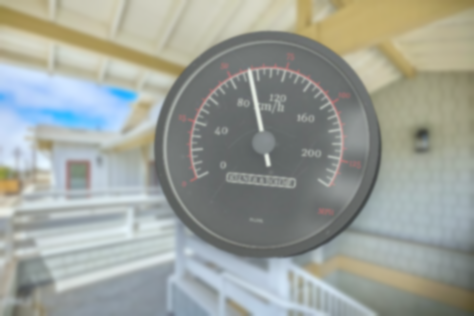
value=95 unit=km/h
